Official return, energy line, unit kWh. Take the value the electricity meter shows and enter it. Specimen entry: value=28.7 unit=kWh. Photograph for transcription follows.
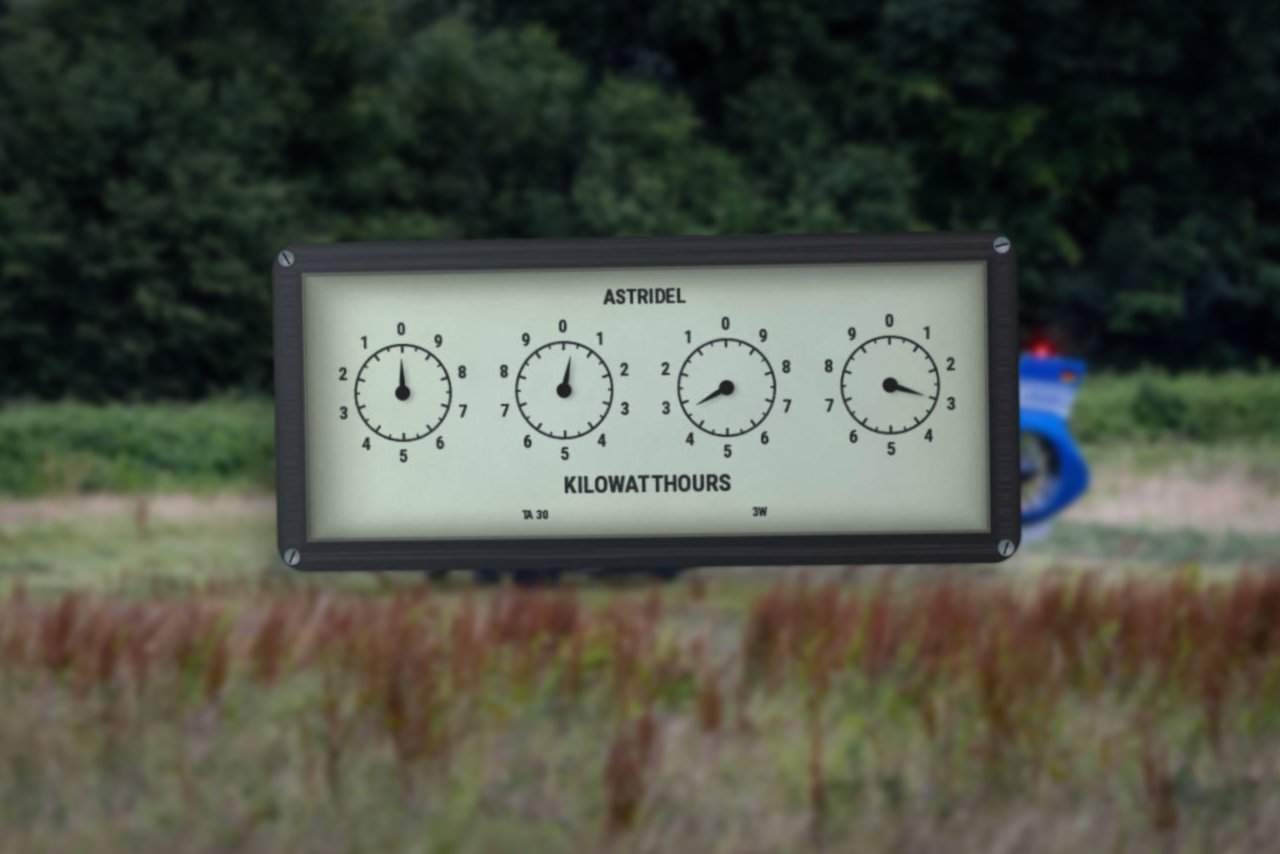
value=33 unit=kWh
